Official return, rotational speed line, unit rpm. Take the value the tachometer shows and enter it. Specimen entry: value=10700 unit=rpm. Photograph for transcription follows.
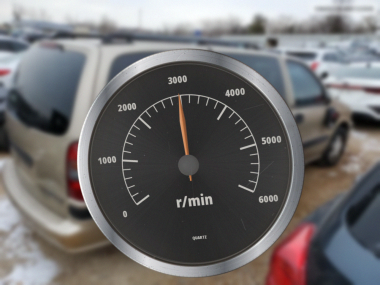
value=3000 unit=rpm
